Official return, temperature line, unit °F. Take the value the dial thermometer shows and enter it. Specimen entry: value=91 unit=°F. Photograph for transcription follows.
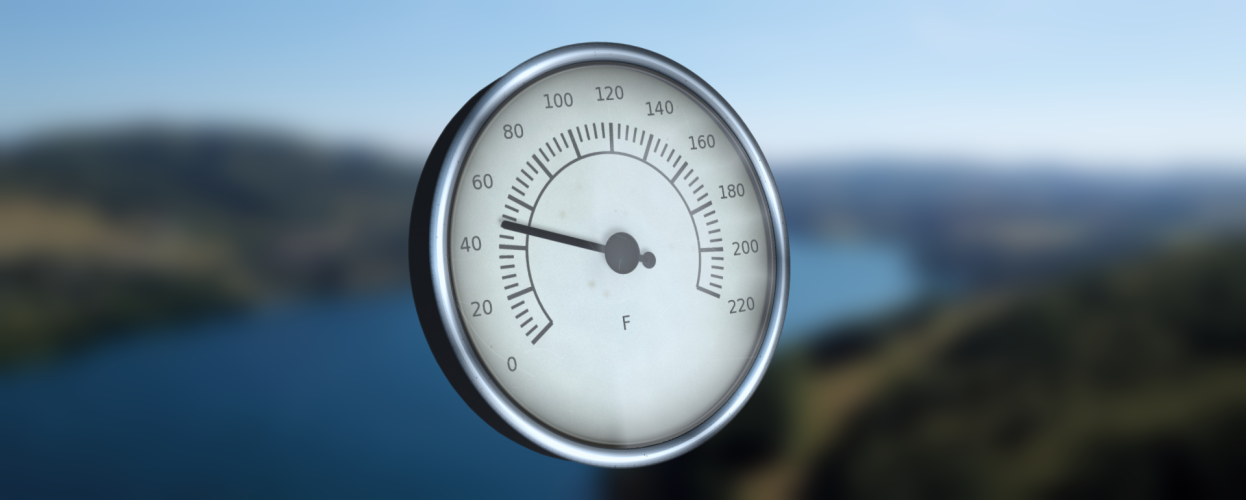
value=48 unit=°F
